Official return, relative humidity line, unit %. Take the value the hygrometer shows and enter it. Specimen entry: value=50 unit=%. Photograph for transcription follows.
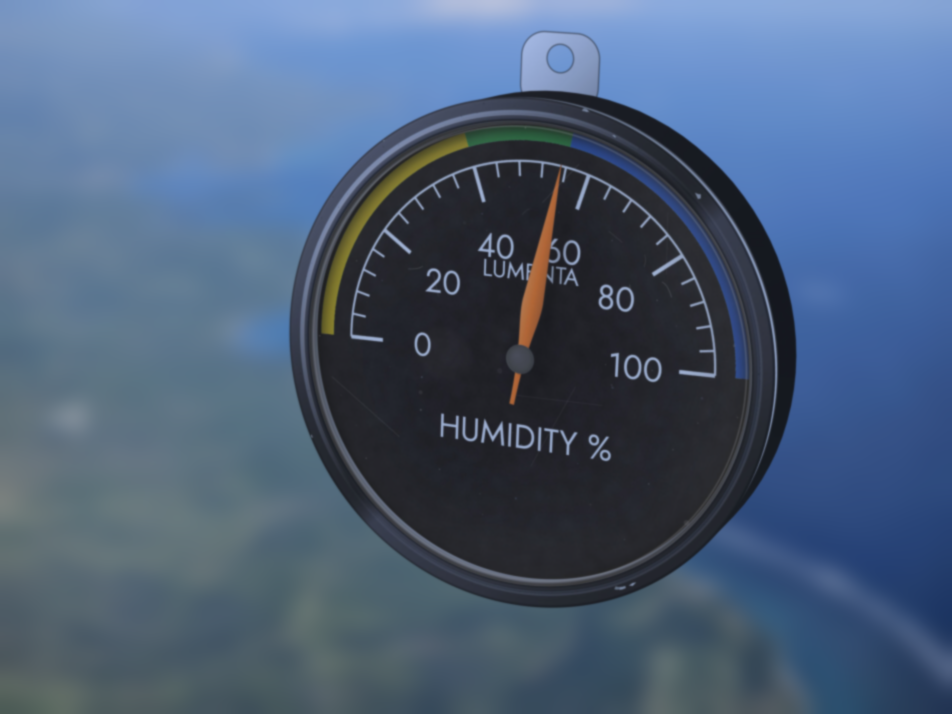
value=56 unit=%
